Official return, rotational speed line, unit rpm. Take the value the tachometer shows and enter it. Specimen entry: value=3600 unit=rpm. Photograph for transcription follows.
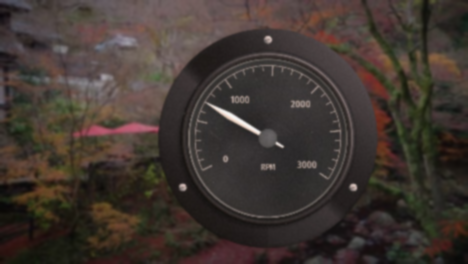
value=700 unit=rpm
